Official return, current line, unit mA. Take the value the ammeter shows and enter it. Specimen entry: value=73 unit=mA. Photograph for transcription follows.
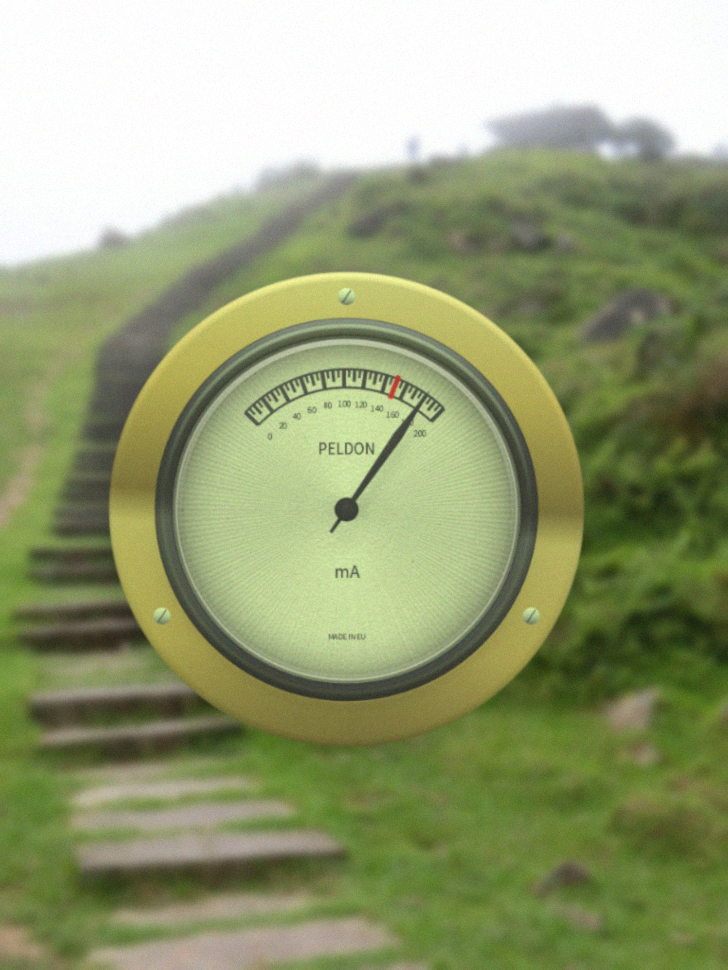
value=180 unit=mA
